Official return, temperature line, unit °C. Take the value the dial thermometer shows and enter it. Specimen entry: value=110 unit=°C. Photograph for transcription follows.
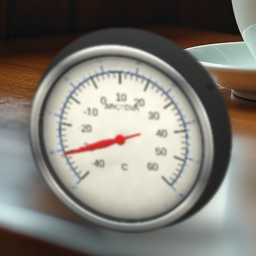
value=-30 unit=°C
